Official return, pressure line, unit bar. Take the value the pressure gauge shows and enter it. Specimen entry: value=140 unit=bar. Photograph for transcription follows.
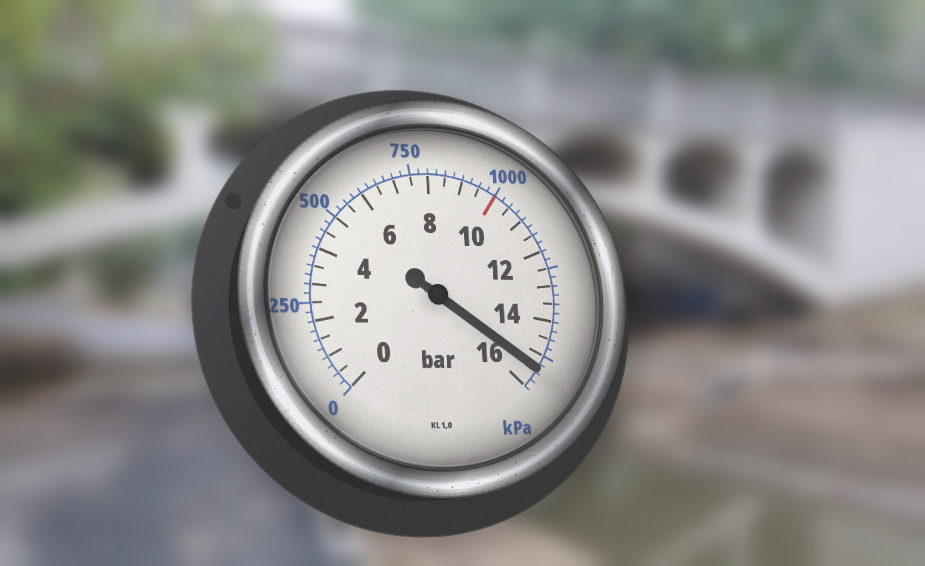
value=15.5 unit=bar
